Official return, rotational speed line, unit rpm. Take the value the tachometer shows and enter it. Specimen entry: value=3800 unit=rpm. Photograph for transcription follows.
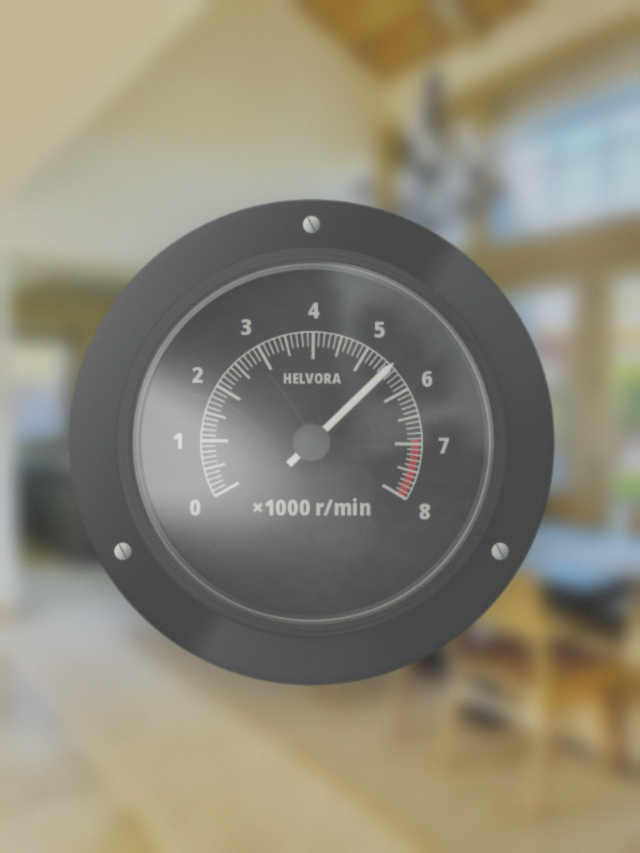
value=5500 unit=rpm
